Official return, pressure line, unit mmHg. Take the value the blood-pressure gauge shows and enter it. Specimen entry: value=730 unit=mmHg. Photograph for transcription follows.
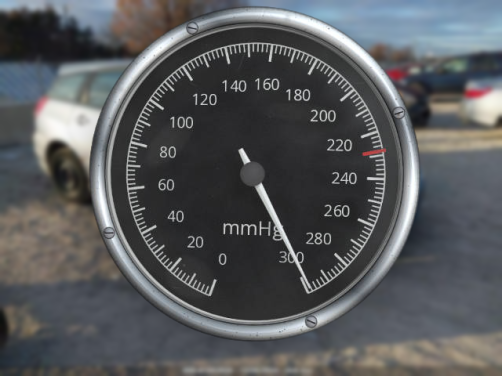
value=298 unit=mmHg
